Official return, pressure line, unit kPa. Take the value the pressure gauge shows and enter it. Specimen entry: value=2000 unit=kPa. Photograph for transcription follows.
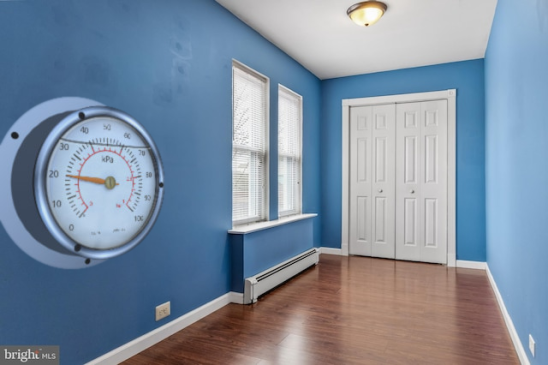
value=20 unit=kPa
